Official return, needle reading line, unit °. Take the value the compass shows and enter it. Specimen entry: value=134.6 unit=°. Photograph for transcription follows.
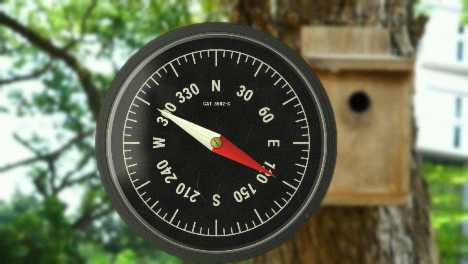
value=120 unit=°
